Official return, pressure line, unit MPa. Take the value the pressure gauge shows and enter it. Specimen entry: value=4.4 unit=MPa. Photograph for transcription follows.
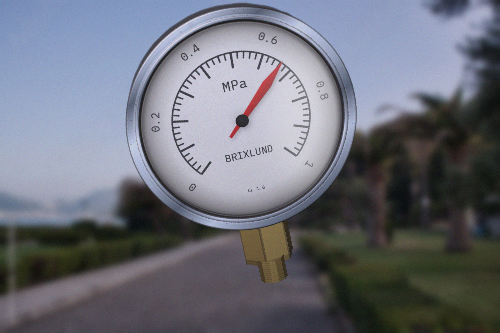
value=0.66 unit=MPa
